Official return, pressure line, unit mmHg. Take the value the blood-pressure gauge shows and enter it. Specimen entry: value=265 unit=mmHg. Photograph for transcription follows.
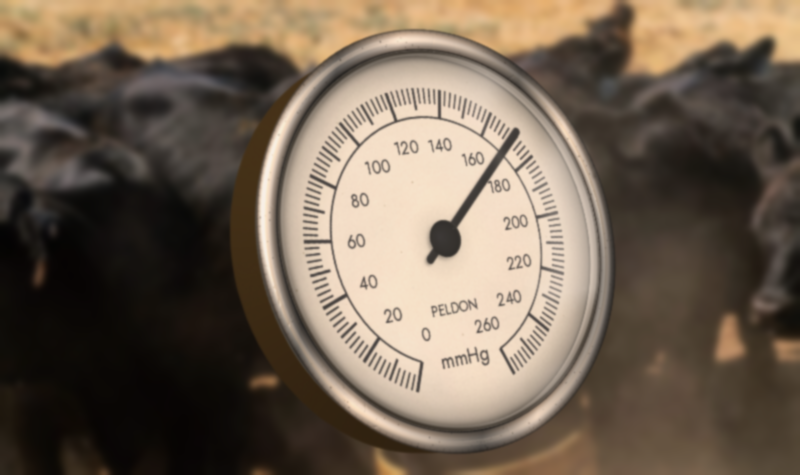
value=170 unit=mmHg
